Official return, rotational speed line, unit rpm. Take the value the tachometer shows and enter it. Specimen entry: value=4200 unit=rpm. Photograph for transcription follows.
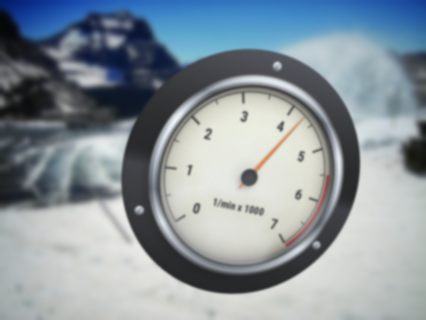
value=4250 unit=rpm
